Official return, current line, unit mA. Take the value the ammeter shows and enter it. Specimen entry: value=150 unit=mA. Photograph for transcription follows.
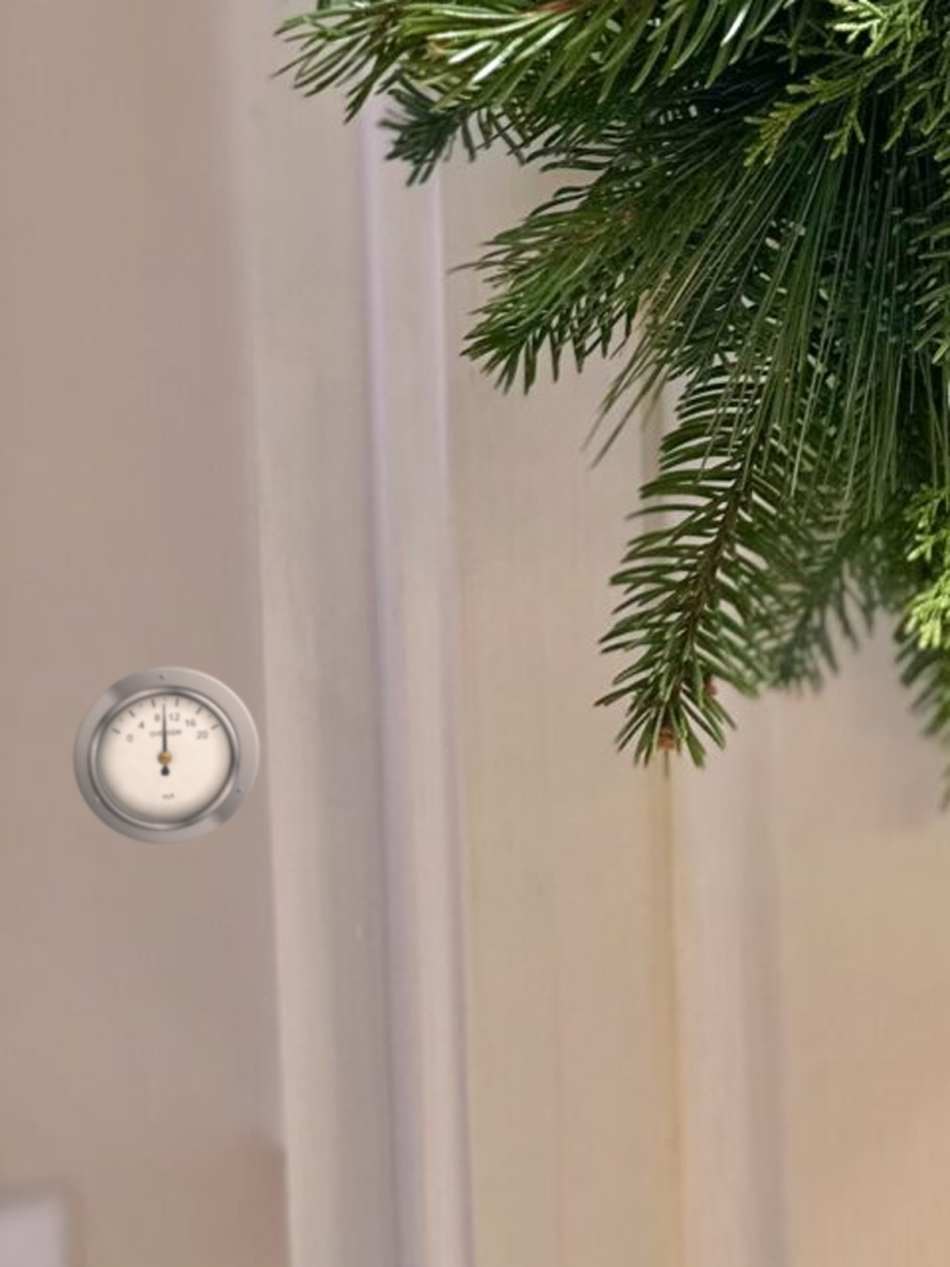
value=10 unit=mA
